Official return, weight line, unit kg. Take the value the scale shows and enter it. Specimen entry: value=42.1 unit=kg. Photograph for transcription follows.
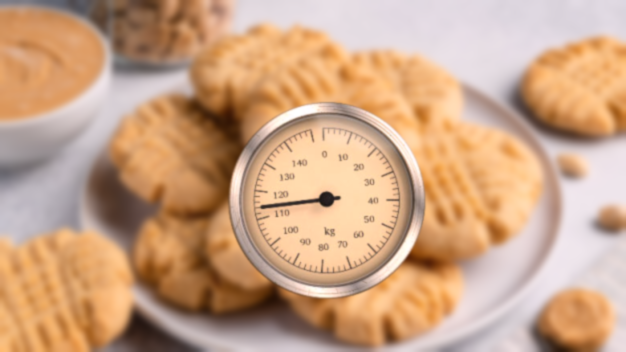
value=114 unit=kg
